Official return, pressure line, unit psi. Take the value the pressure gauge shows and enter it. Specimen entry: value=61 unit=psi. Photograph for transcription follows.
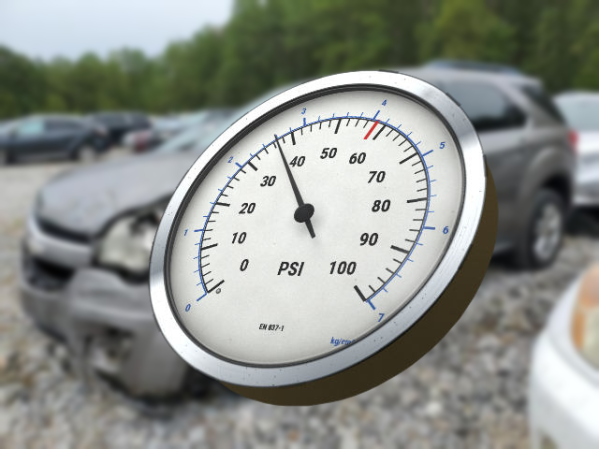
value=37 unit=psi
